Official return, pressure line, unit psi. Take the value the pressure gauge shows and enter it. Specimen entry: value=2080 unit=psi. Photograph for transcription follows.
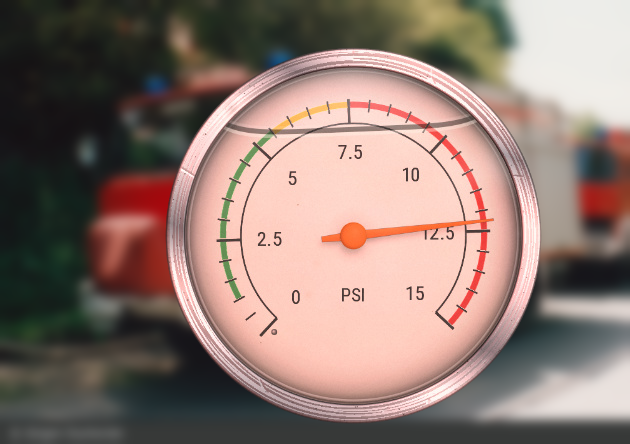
value=12.25 unit=psi
